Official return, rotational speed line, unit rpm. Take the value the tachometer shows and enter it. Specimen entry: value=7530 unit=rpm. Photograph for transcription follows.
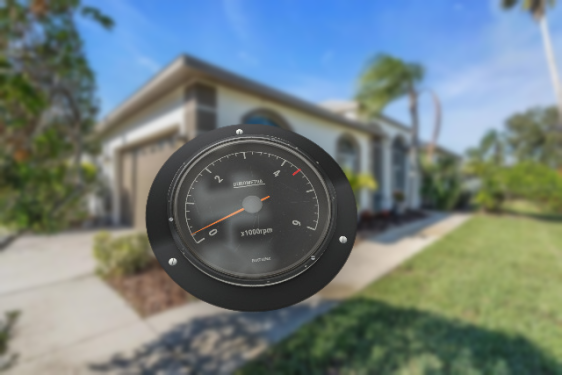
value=200 unit=rpm
